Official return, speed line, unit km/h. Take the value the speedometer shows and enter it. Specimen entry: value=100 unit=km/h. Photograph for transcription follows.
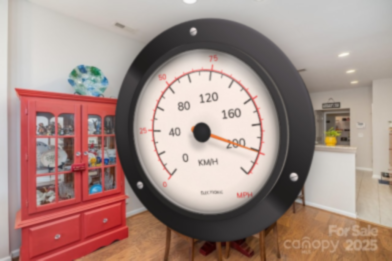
value=200 unit=km/h
